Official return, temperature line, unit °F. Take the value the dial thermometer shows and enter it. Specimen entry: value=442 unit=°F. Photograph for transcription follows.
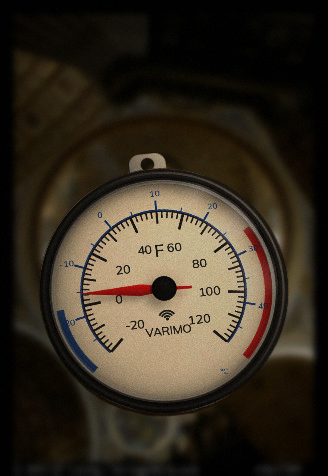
value=4 unit=°F
